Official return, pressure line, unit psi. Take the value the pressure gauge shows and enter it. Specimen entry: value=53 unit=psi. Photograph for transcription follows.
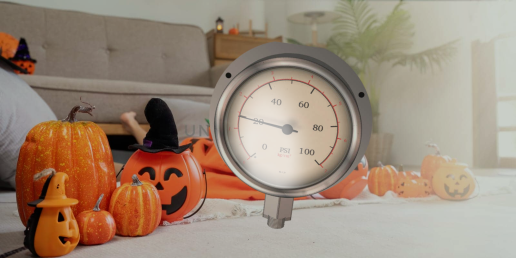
value=20 unit=psi
